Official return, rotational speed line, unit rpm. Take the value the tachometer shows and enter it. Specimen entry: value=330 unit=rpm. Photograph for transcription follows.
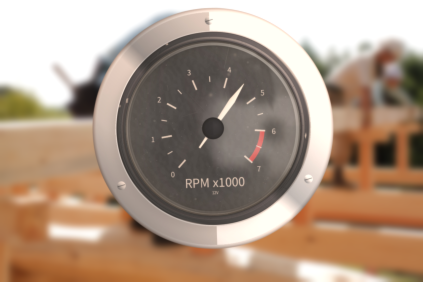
value=4500 unit=rpm
